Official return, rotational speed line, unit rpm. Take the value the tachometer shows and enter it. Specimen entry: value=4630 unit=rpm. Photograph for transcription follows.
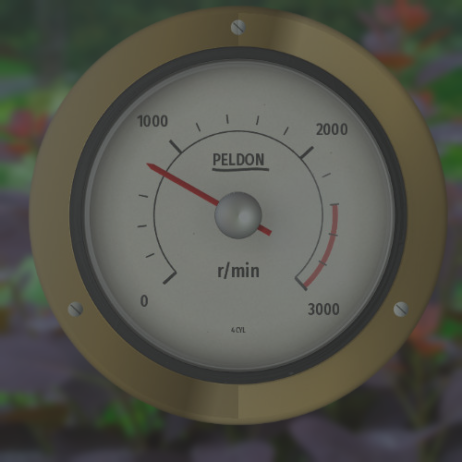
value=800 unit=rpm
